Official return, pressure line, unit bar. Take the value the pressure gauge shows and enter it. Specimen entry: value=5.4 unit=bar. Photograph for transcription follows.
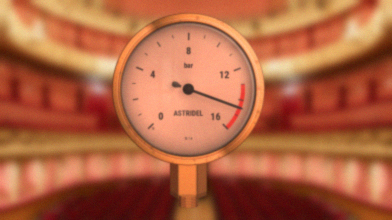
value=14.5 unit=bar
